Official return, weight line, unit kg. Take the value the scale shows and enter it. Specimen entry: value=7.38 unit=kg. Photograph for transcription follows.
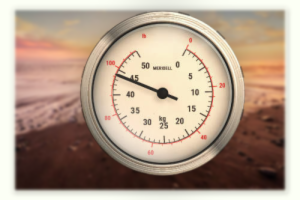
value=44 unit=kg
